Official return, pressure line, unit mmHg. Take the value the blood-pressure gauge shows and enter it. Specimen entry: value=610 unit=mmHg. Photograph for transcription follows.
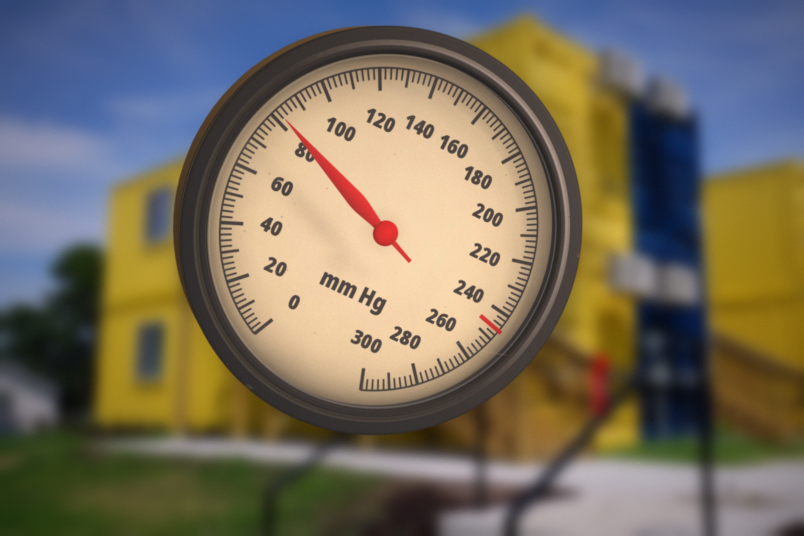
value=82 unit=mmHg
